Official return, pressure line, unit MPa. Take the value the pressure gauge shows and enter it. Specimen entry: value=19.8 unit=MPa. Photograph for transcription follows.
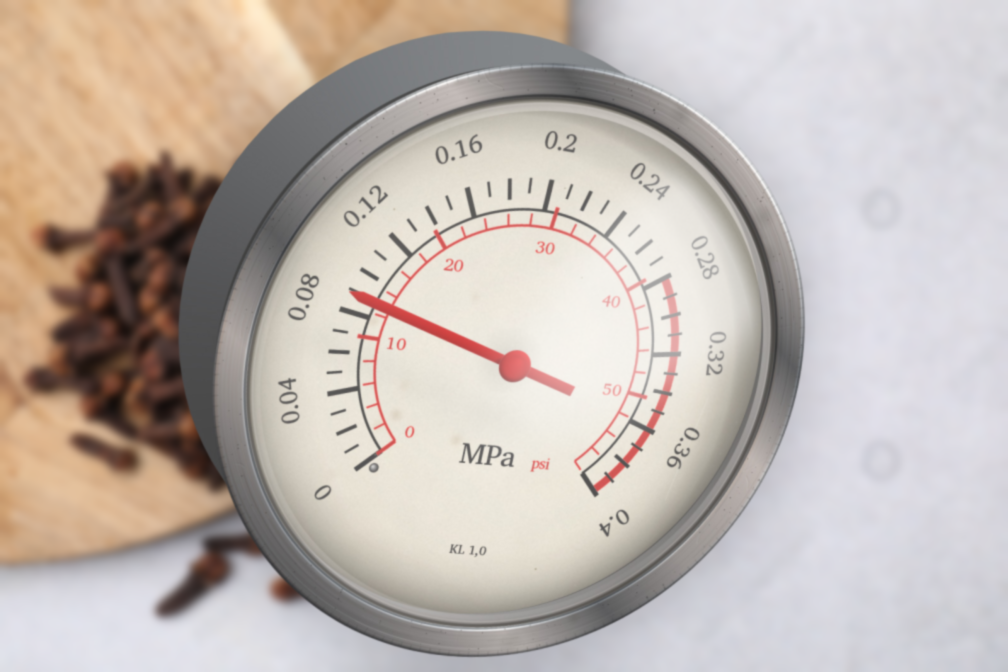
value=0.09 unit=MPa
